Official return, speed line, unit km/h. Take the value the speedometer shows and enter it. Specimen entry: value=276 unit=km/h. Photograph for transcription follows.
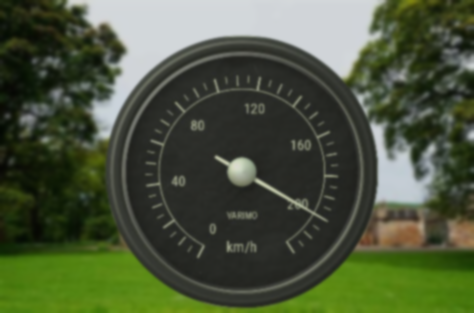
value=200 unit=km/h
